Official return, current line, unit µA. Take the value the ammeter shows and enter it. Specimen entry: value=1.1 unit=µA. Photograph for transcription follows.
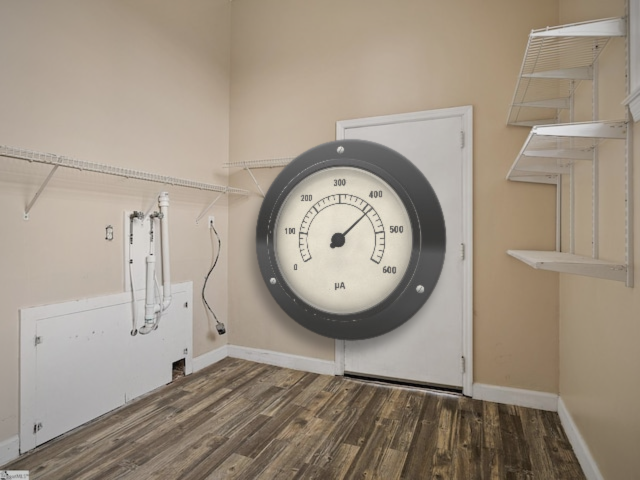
value=420 unit=µA
